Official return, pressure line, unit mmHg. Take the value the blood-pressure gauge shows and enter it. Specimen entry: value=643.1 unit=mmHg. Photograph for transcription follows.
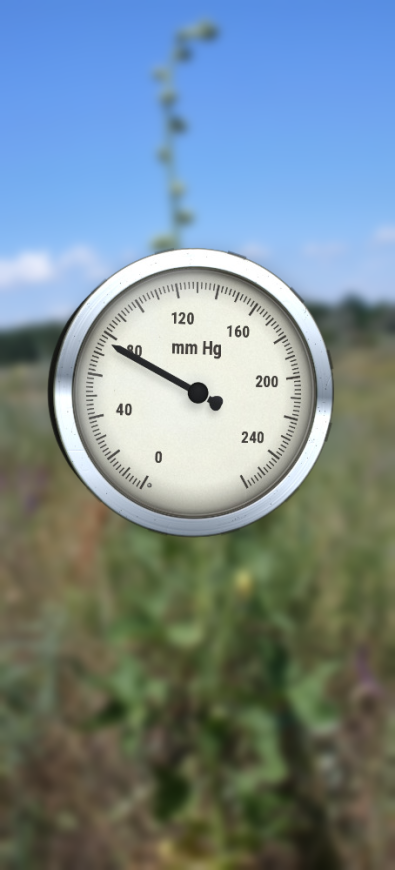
value=76 unit=mmHg
